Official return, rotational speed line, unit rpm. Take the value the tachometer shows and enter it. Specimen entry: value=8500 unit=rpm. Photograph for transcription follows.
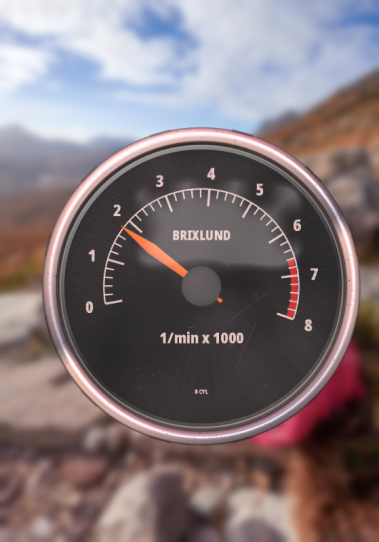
value=1800 unit=rpm
